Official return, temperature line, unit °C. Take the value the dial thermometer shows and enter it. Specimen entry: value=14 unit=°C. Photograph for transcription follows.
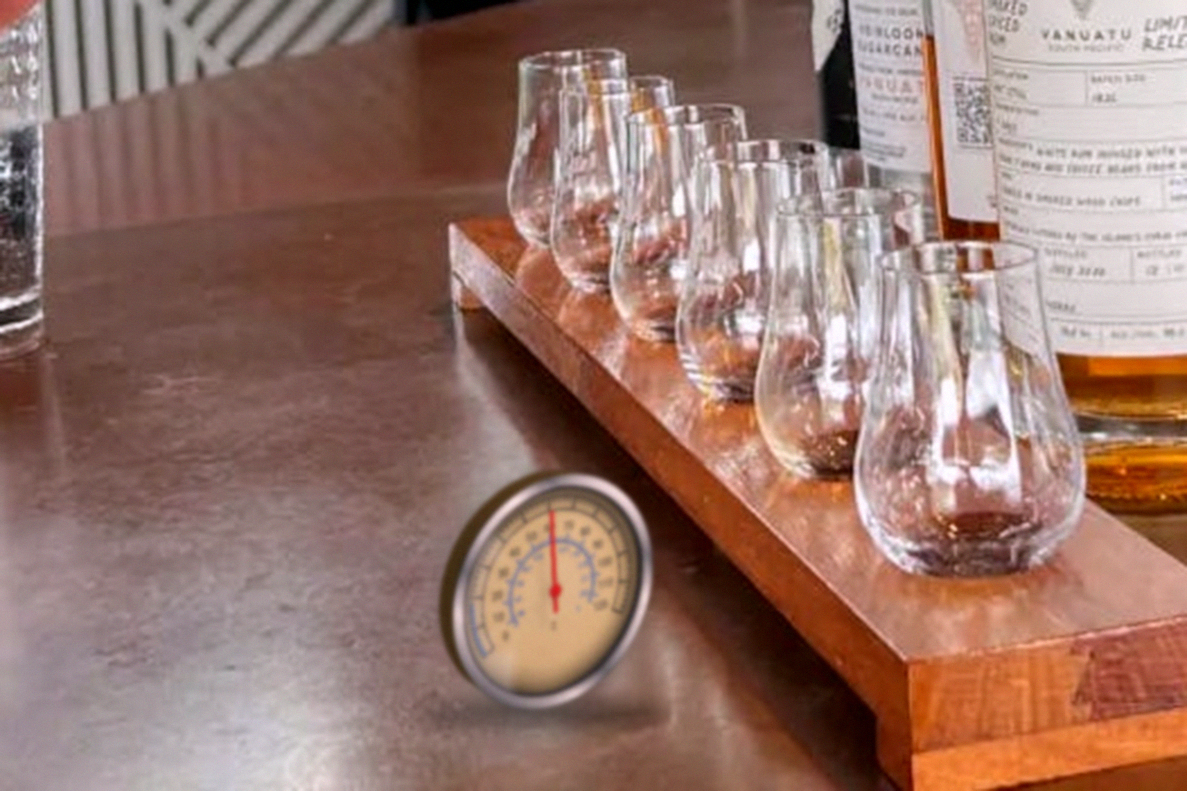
value=60 unit=°C
